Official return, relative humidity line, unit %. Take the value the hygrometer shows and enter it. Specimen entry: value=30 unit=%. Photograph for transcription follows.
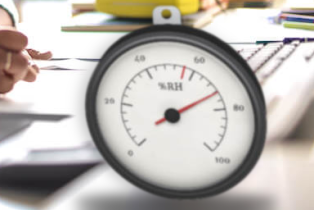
value=72 unit=%
